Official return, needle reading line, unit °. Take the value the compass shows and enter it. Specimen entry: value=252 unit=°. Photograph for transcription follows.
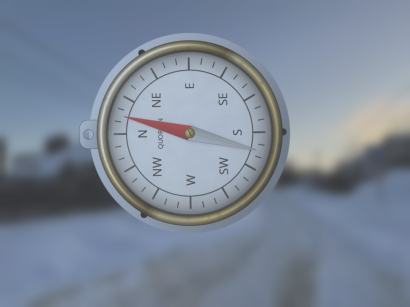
value=15 unit=°
